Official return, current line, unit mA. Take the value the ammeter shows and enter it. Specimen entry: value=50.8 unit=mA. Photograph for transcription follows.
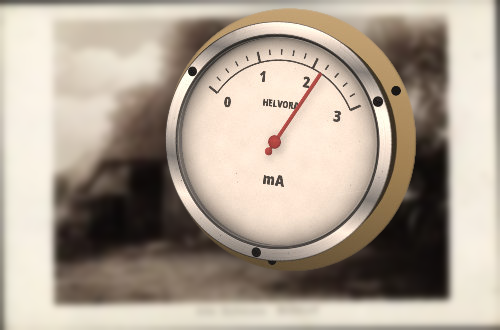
value=2.2 unit=mA
